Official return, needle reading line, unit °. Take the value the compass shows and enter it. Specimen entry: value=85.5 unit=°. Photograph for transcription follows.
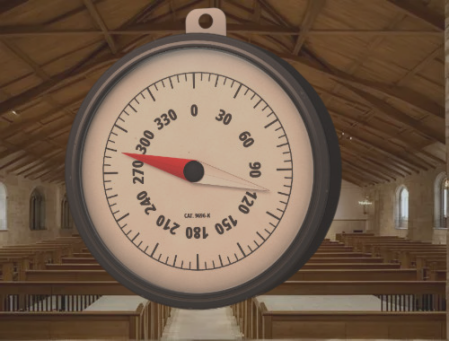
value=285 unit=°
